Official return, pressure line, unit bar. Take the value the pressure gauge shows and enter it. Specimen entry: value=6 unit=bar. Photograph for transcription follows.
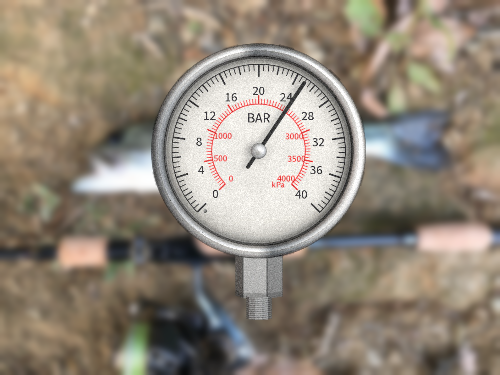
value=25 unit=bar
